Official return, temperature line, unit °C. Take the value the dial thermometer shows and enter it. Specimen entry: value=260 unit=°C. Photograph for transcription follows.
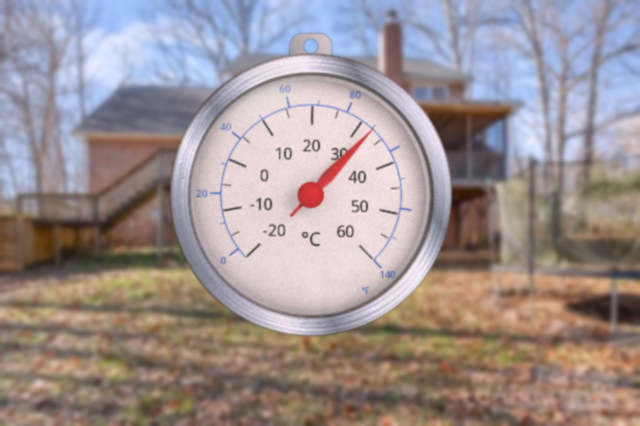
value=32.5 unit=°C
